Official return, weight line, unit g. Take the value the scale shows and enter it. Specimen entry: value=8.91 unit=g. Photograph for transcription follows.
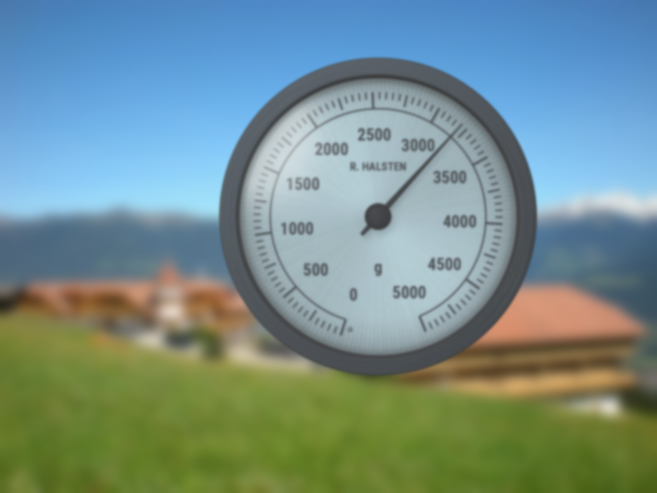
value=3200 unit=g
